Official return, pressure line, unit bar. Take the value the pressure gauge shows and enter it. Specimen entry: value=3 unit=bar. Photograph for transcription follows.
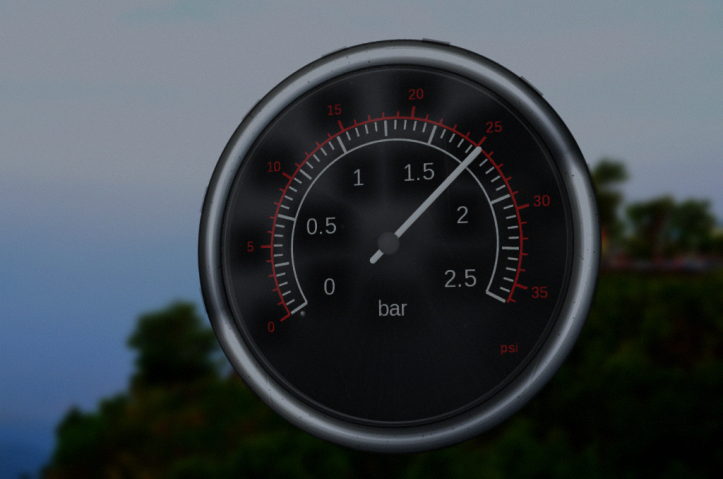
value=1.75 unit=bar
